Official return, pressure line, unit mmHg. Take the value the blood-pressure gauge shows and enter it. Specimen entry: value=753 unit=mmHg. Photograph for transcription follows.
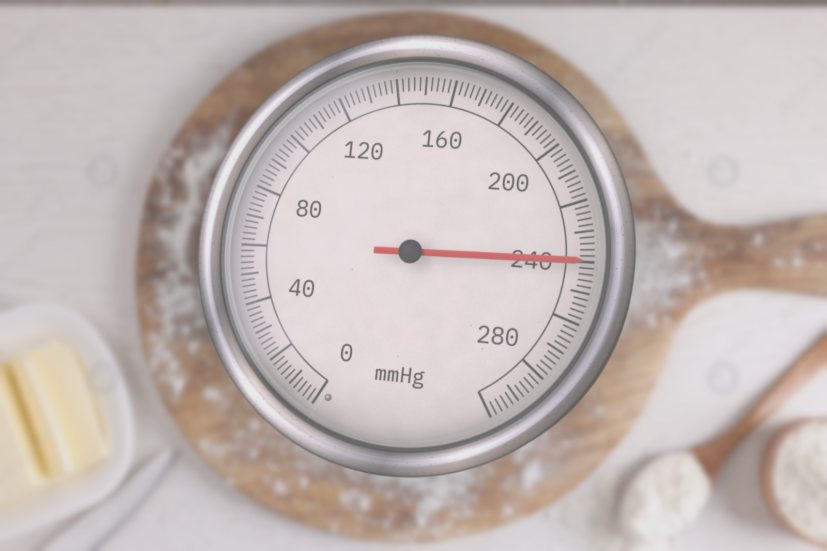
value=240 unit=mmHg
